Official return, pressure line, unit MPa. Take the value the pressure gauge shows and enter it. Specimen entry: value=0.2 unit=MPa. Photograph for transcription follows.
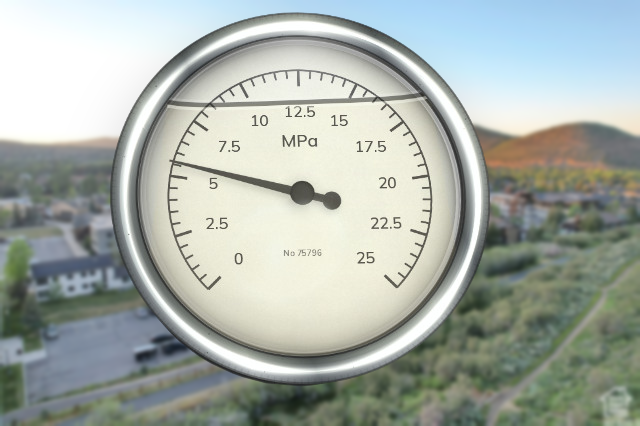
value=5.5 unit=MPa
